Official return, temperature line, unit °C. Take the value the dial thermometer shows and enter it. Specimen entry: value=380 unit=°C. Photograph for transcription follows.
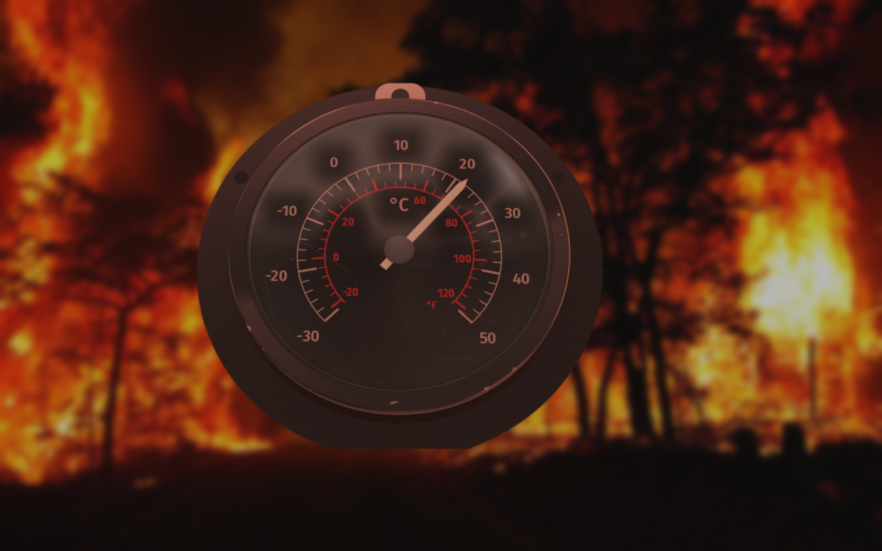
value=22 unit=°C
